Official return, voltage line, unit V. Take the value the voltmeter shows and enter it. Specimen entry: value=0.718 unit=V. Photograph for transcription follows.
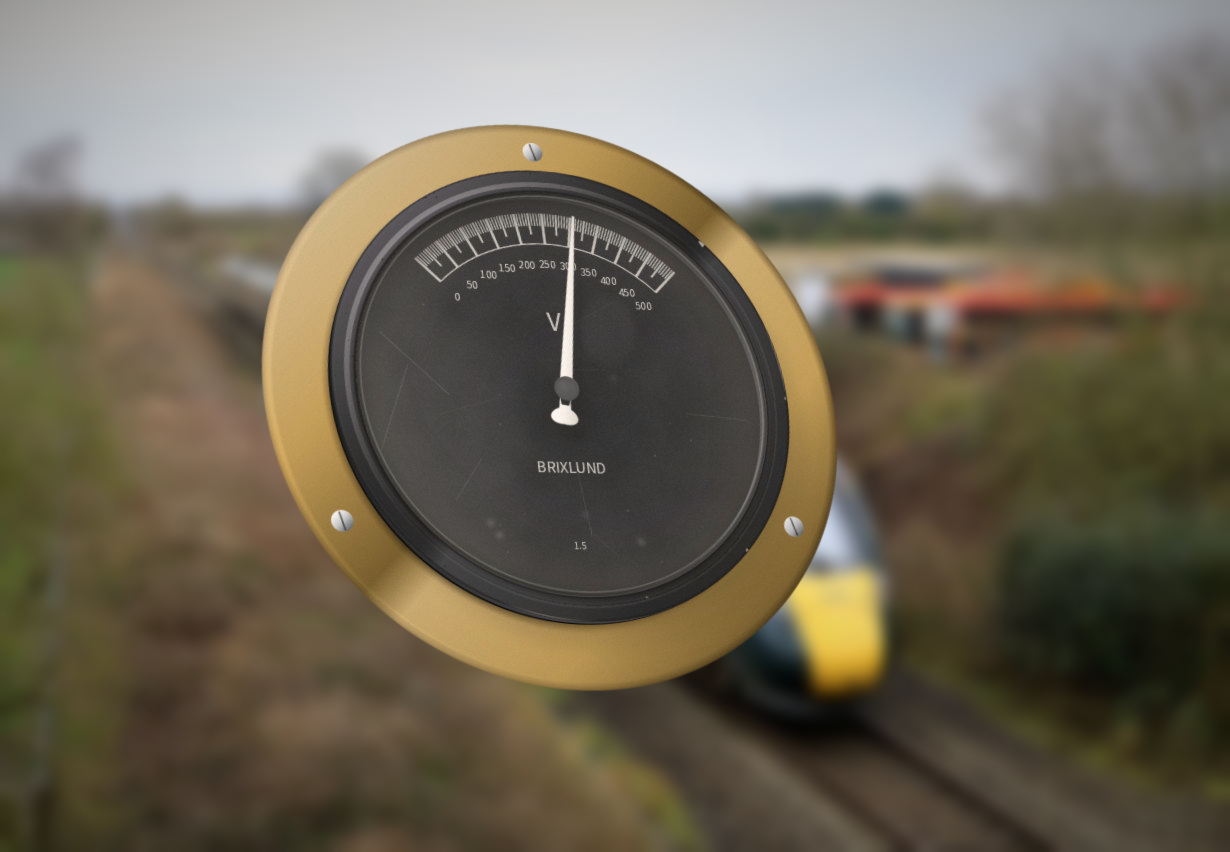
value=300 unit=V
